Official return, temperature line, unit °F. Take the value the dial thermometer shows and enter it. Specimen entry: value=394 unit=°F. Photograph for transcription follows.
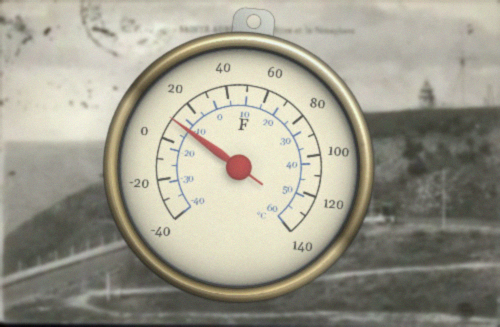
value=10 unit=°F
